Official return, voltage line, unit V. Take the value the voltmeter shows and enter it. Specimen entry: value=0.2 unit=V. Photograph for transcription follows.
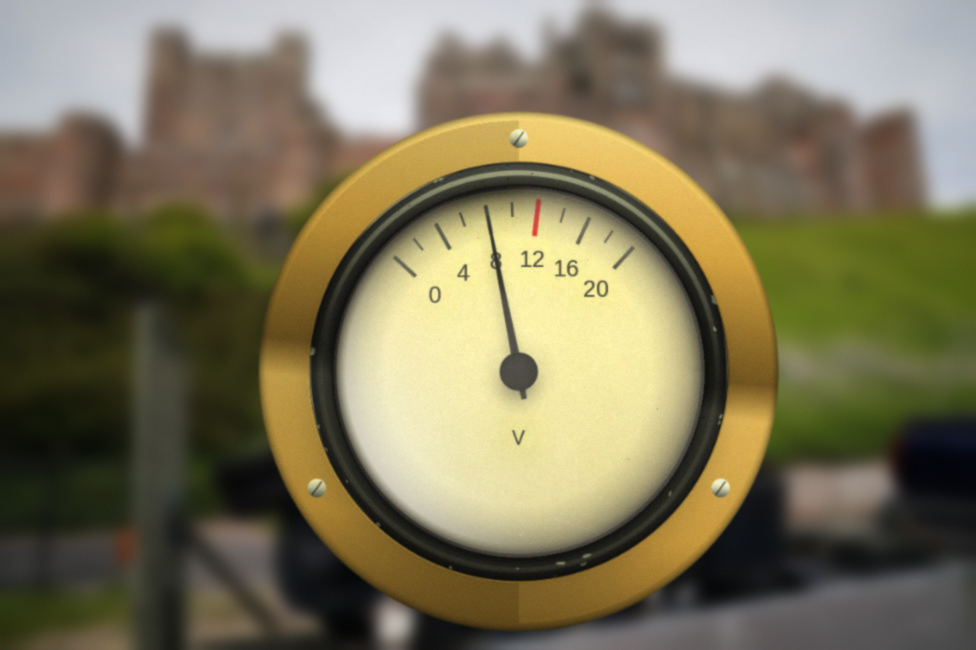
value=8 unit=V
